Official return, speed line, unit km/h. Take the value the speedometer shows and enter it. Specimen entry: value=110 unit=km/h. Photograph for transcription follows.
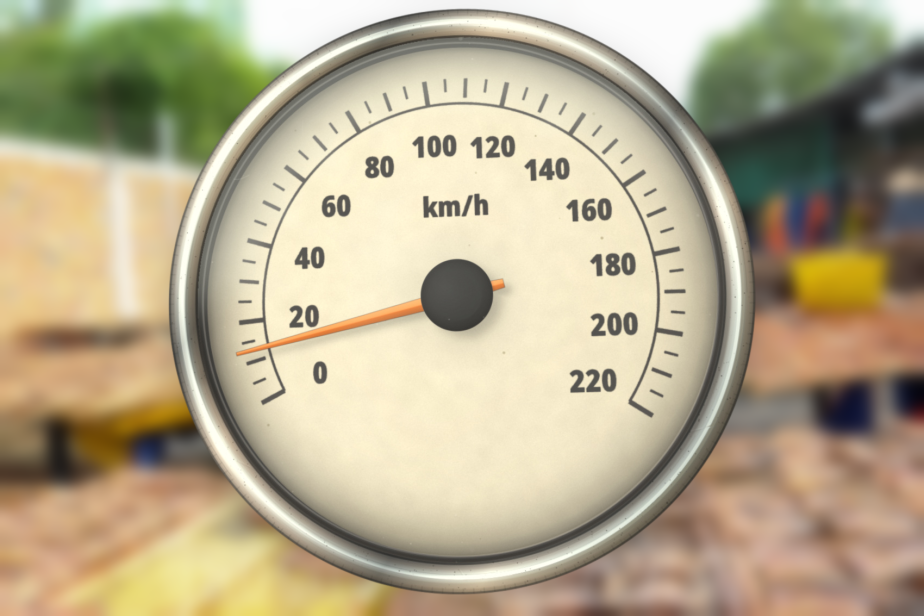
value=12.5 unit=km/h
